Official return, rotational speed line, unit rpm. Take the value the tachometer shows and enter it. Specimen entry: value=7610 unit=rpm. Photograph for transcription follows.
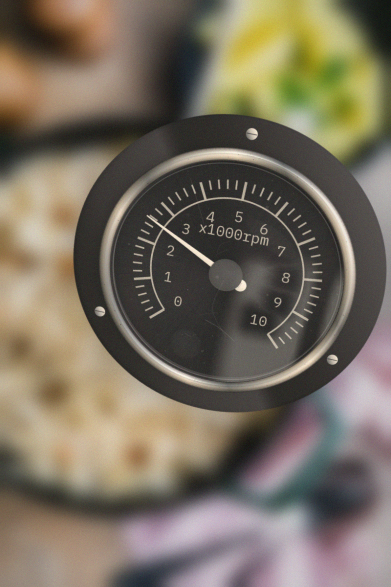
value=2600 unit=rpm
